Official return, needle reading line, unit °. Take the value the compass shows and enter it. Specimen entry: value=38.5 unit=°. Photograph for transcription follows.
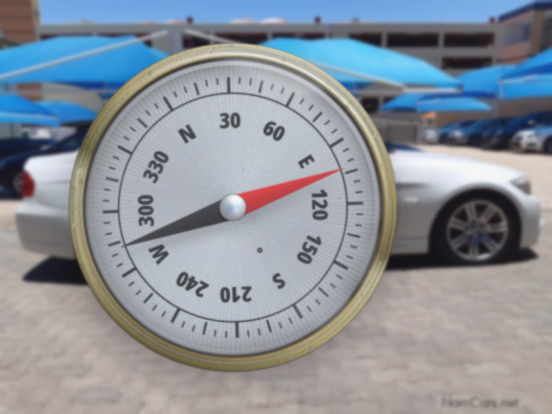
value=102.5 unit=°
